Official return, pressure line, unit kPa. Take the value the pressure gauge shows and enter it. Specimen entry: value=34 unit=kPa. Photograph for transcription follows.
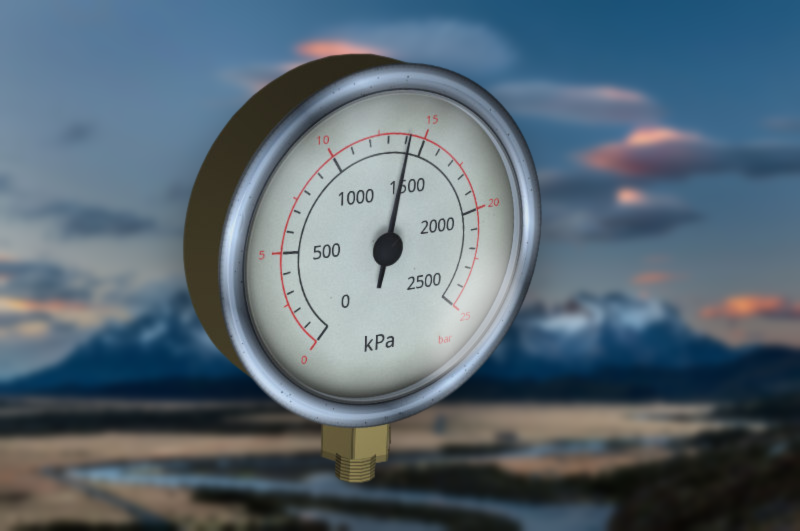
value=1400 unit=kPa
